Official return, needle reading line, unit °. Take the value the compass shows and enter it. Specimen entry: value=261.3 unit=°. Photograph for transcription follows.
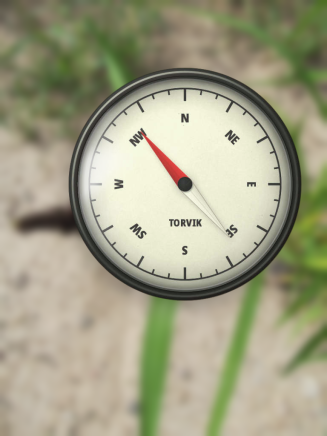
value=320 unit=°
